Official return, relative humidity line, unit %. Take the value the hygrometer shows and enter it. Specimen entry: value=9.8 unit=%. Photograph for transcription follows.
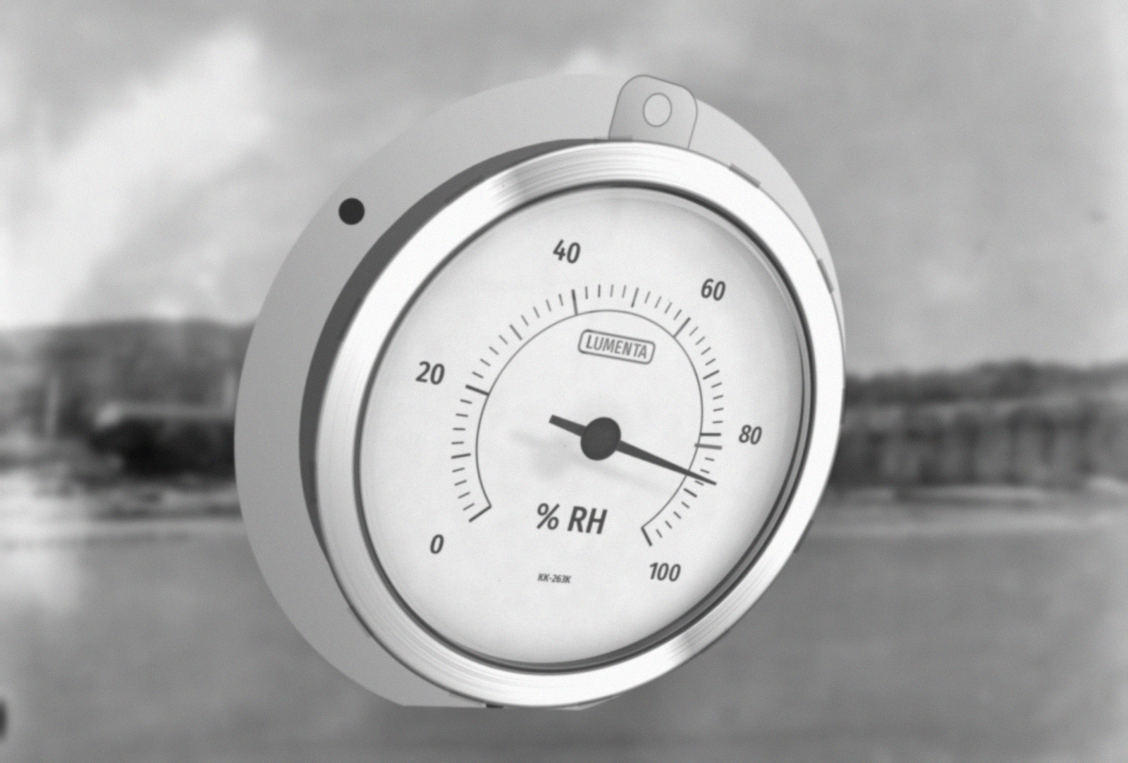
value=87 unit=%
